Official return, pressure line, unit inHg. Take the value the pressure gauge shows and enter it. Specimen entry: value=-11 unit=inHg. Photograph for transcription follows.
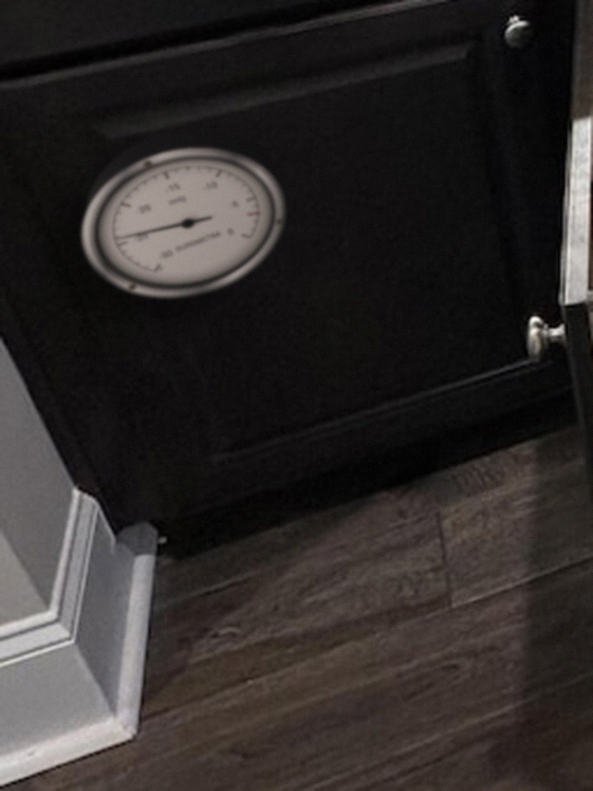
value=-24 unit=inHg
